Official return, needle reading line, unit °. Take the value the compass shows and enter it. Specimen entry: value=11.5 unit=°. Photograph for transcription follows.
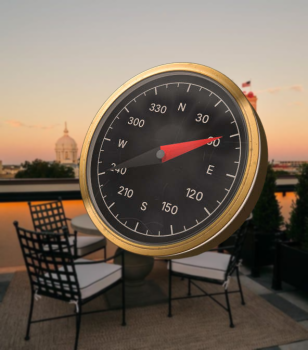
value=60 unit=°
